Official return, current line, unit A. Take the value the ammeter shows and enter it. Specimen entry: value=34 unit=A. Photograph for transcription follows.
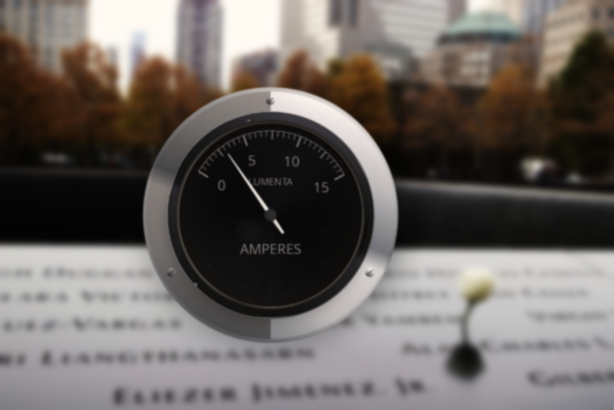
value=3 unit=A
